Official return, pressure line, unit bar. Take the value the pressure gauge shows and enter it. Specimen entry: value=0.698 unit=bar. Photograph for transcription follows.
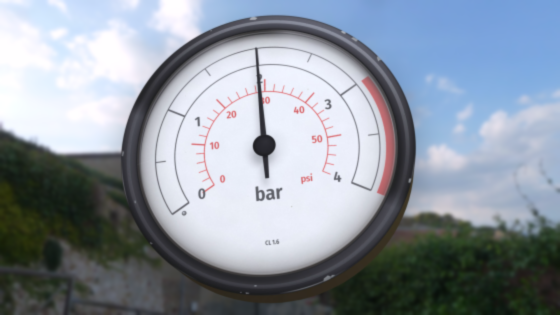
value=2 unit=bar
